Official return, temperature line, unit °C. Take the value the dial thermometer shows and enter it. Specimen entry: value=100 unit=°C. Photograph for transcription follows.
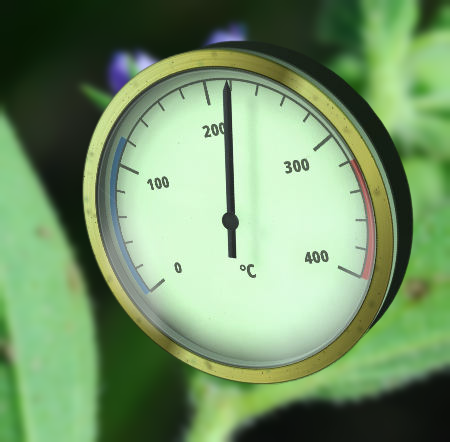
value=220 unit=°C
